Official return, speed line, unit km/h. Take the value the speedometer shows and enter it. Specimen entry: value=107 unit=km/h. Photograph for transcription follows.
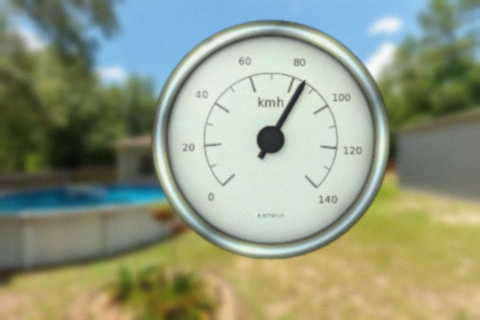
value=85 unit=km/h
